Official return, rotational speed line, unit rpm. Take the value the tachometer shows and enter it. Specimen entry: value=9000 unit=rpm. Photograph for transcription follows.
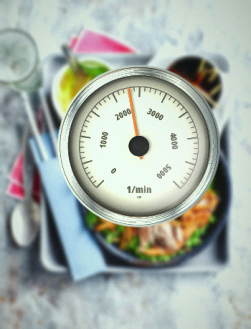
value=2300 unit=rpm
